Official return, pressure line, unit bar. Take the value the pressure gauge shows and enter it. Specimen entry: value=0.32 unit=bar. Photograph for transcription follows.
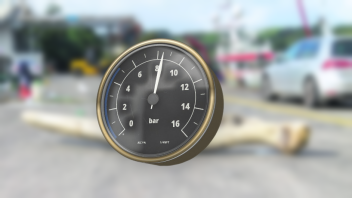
value=8.5 unit=bar
